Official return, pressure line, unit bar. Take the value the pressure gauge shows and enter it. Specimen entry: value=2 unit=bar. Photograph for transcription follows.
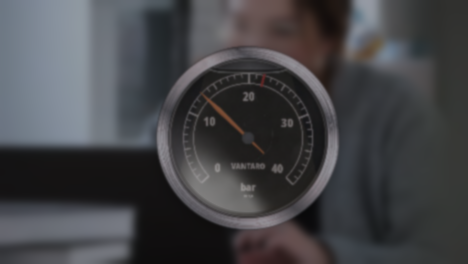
value=13 unit=bar
